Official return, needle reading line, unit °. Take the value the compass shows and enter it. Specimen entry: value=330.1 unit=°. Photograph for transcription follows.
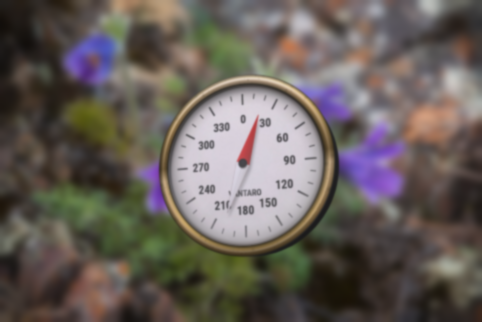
value=20 unit=°
